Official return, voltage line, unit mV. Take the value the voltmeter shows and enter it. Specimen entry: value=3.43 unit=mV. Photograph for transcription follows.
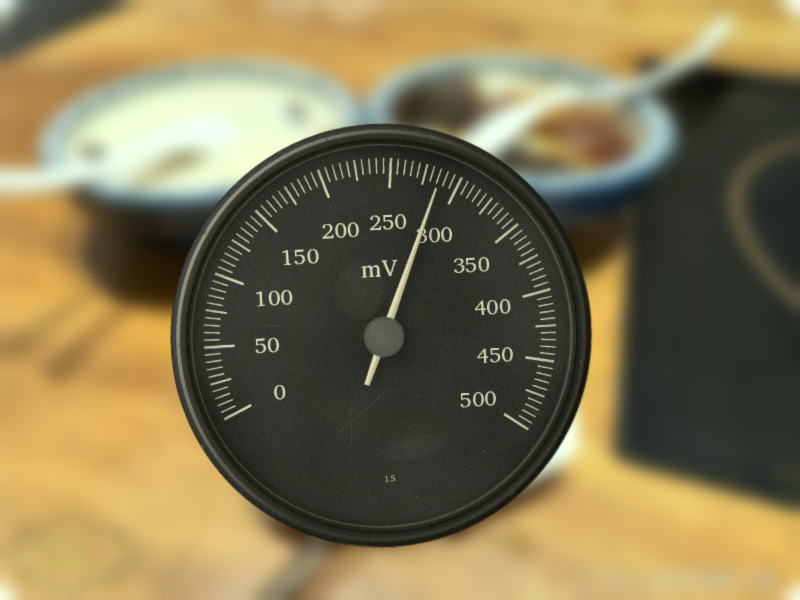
value=285 unit=mV
